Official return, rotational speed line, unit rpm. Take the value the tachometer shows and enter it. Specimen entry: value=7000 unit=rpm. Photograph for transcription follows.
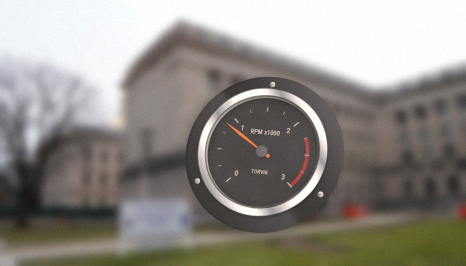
value=875 unit=rpm
